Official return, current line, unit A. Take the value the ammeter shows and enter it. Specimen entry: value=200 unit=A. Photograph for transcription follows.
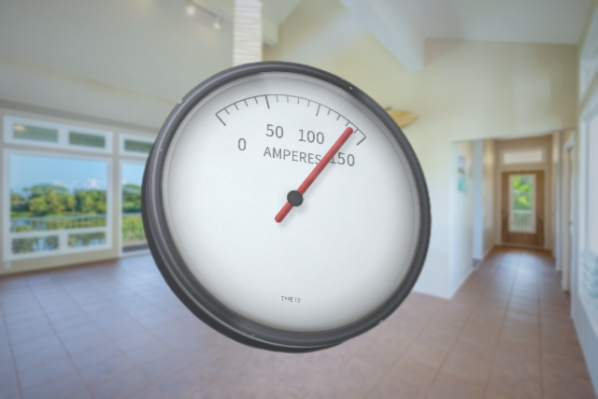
value=135 unit=A
